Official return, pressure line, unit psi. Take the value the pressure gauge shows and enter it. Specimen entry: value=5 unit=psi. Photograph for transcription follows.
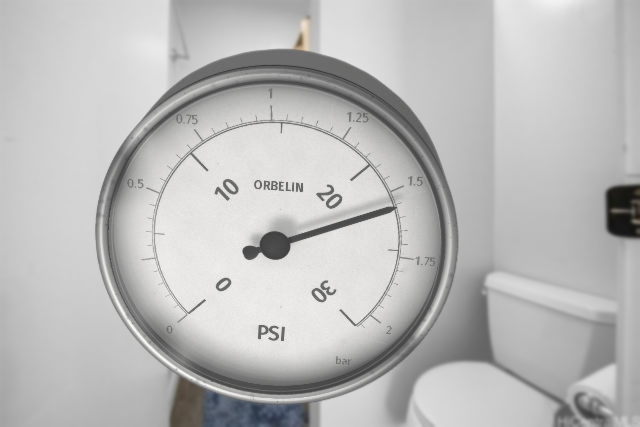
value=22.5 unit=psi
